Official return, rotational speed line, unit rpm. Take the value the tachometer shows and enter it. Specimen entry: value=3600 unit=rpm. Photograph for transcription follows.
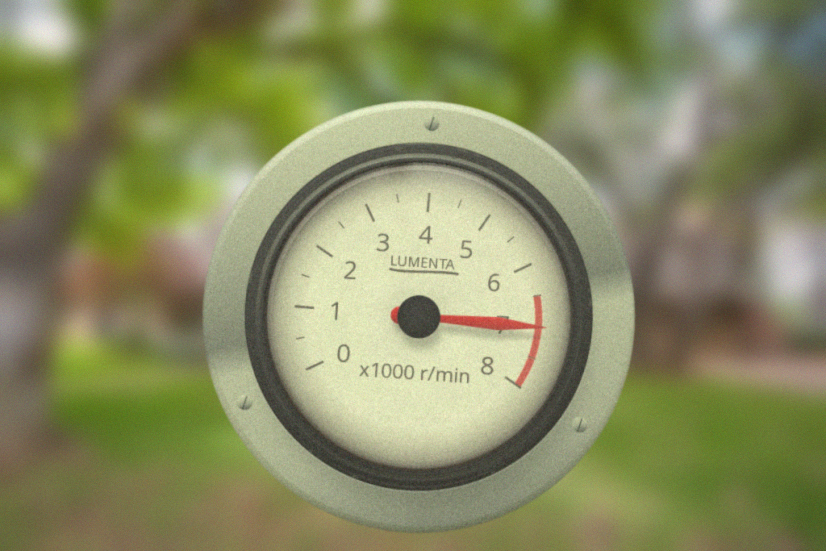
value=7000 unit=rpm
